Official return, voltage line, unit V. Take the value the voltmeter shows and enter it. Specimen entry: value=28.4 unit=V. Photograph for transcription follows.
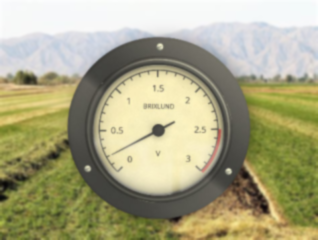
value=0.2 unit=V
